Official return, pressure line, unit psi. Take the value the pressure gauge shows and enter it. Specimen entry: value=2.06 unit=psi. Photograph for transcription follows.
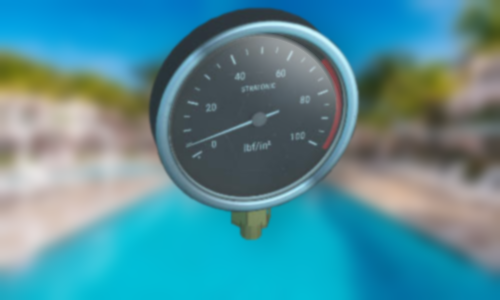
value=5 unit=psi
